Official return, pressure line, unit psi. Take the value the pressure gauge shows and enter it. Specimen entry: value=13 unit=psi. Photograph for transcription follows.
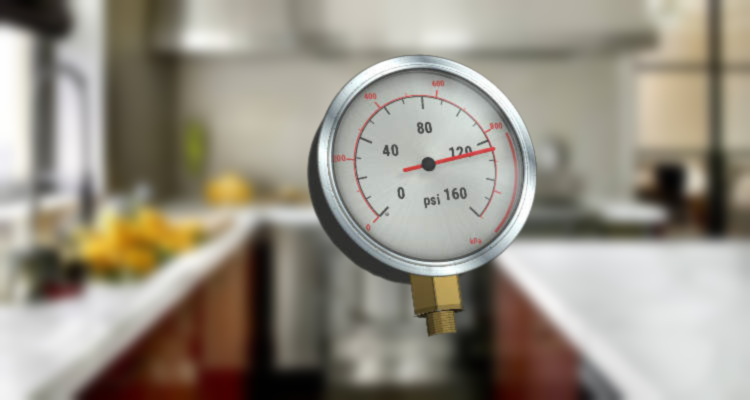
value=125 unit=psi
